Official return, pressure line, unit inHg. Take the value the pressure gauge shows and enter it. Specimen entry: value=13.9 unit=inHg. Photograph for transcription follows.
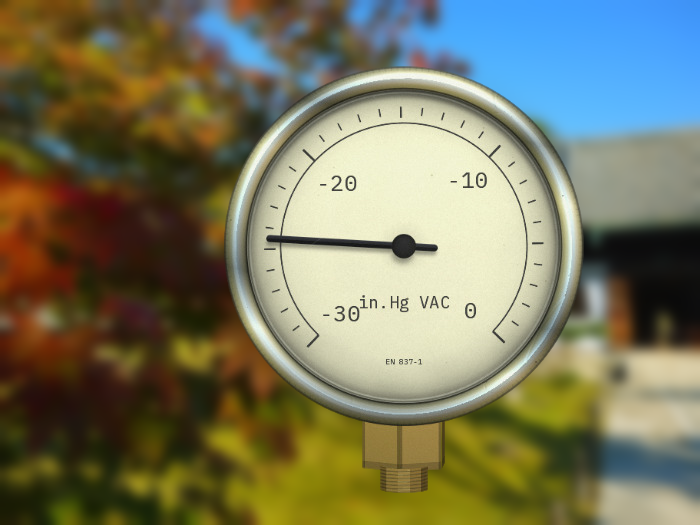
value=-24.5 unit=inHg
